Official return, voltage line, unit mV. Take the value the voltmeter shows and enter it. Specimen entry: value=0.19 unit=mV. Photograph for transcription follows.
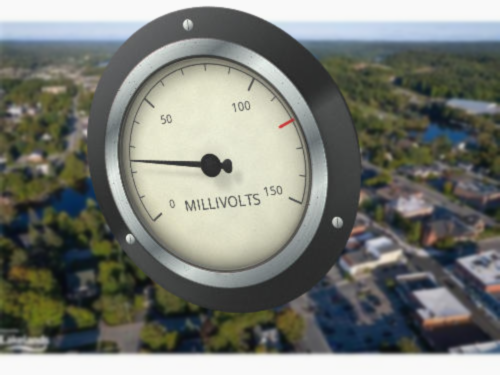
value=25 unit=mV
